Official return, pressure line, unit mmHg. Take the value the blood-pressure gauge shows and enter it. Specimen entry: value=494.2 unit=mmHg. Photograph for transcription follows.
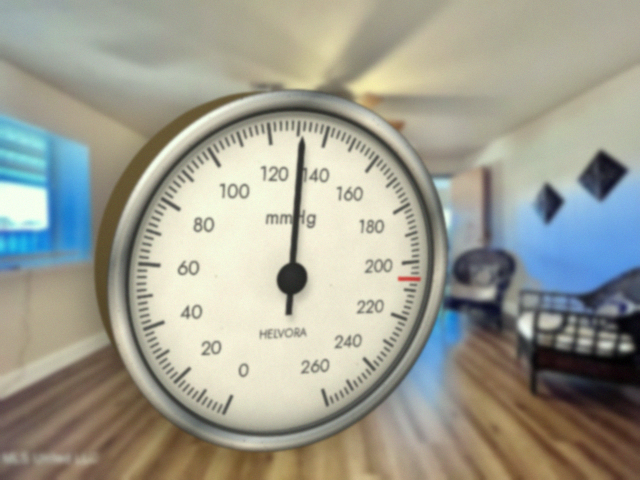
value=130 unit=mmHg
